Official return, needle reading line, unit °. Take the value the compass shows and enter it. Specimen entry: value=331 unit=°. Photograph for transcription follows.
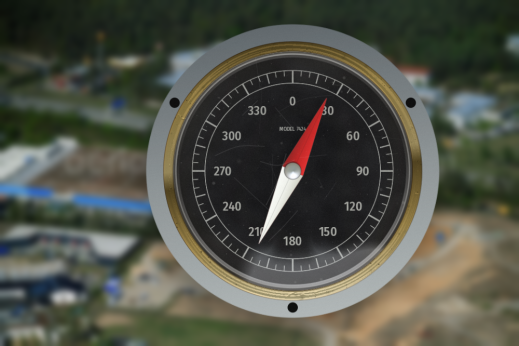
value=25 unit=°
